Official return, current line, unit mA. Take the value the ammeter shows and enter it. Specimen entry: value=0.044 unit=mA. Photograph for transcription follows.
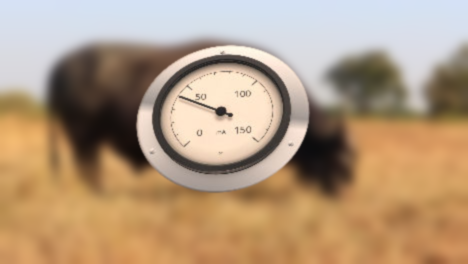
value=40 unit=mA
